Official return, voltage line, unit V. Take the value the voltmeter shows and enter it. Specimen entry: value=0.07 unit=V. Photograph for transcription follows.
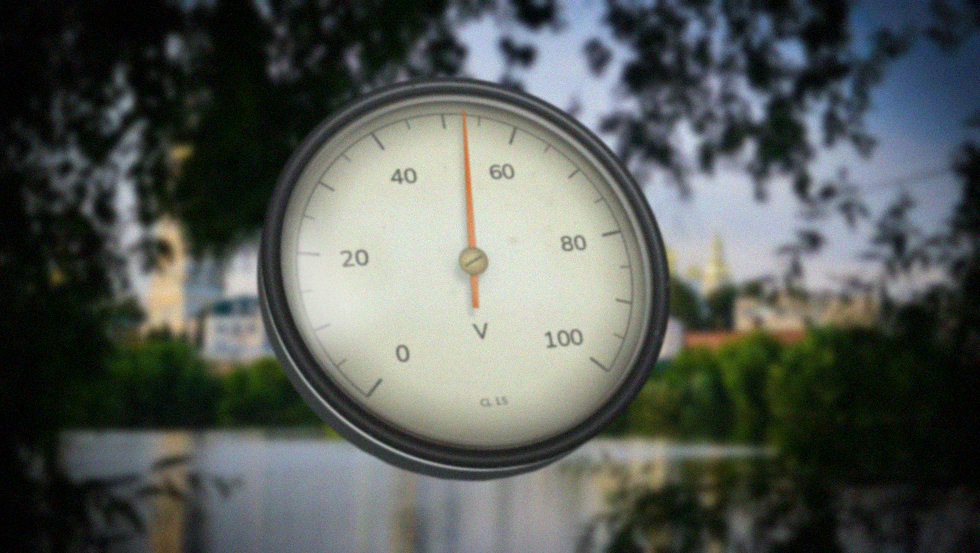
value=52.5 unit=V
